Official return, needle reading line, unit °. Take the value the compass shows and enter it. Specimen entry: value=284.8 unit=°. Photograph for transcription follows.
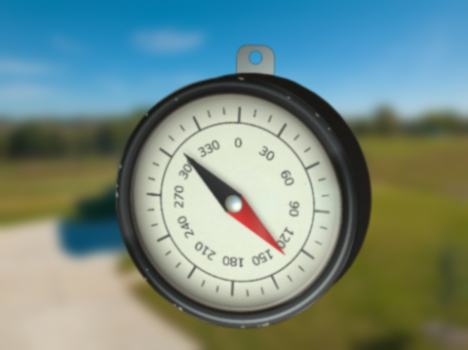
value=130 unit=°
